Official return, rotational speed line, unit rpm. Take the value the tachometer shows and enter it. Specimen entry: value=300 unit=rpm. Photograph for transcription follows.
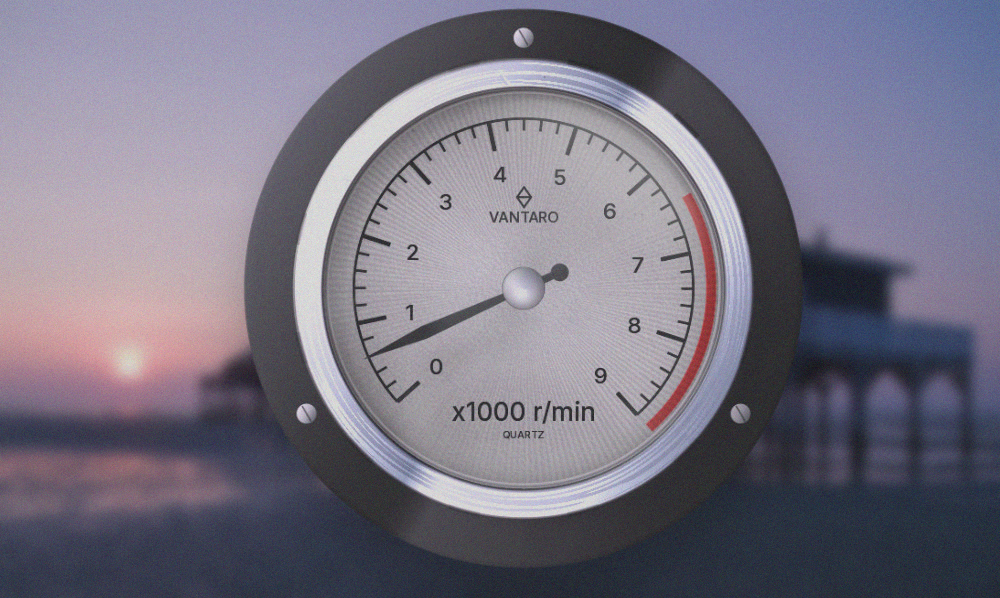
value=600 unit=rpm
